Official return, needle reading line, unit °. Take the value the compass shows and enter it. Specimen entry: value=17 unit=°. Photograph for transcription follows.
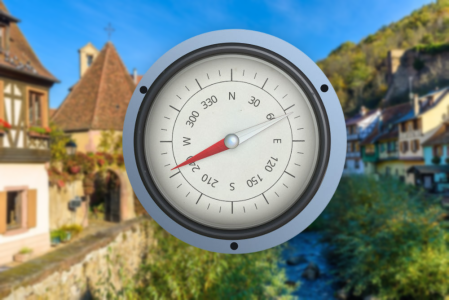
value=245 unit=°
